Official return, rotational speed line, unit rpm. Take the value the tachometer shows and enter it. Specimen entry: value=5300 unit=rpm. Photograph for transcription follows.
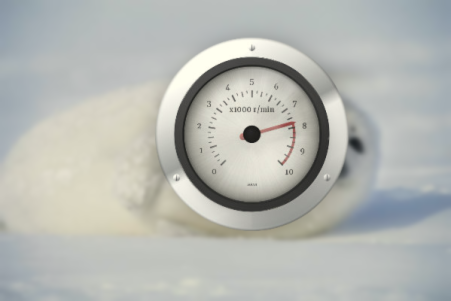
value=7750 unit=rpm
